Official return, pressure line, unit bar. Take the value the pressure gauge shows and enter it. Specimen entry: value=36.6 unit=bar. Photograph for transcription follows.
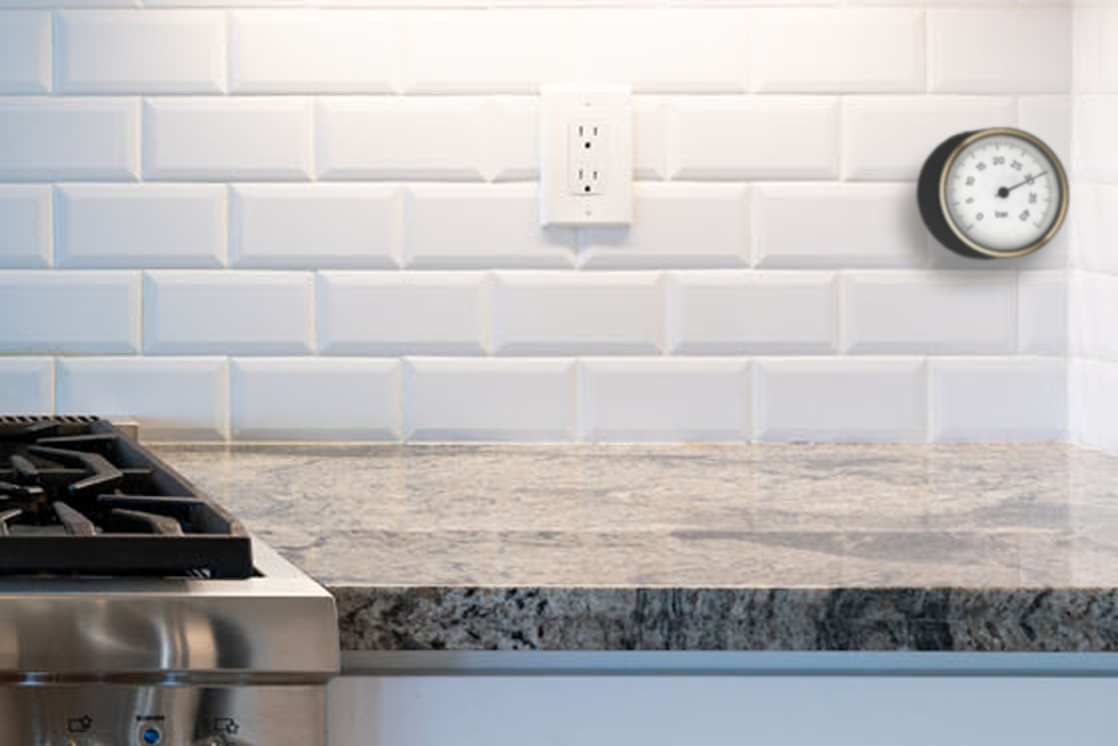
value=30 unit=bar
